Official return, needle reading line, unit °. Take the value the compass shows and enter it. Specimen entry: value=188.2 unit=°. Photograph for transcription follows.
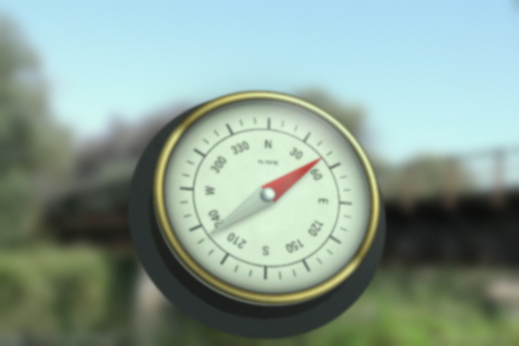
value=50 unit=°
